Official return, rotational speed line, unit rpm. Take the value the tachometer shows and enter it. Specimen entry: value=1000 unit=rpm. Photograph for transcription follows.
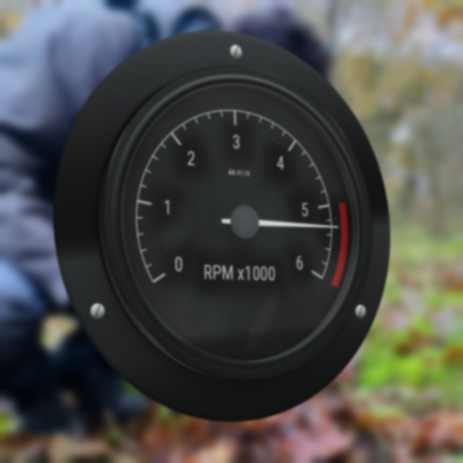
value=5300 unit=rpm
